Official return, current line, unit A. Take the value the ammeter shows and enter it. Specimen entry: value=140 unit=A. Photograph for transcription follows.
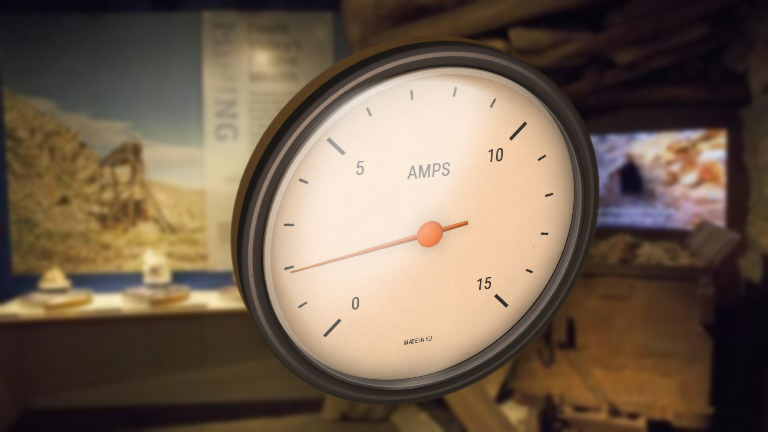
value=2 unit=A
